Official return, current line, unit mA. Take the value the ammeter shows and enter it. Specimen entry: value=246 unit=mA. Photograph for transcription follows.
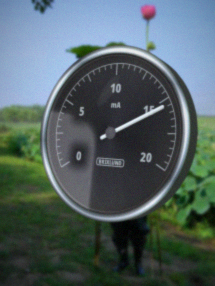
value=15.5 unit=mA
